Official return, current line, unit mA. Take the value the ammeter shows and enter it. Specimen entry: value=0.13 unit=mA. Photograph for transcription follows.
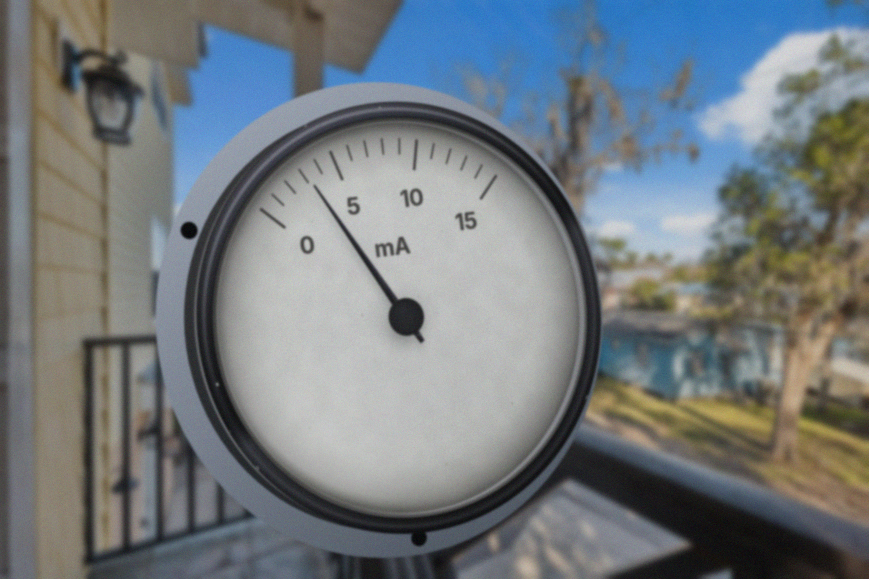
value=3 unit=mA
